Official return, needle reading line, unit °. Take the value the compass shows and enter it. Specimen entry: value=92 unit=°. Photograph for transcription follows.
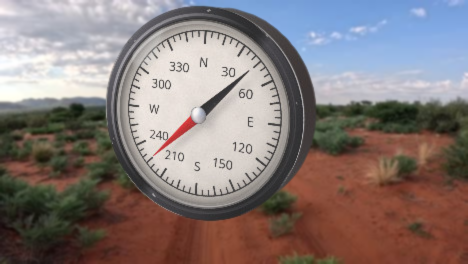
value=225 unit=°
